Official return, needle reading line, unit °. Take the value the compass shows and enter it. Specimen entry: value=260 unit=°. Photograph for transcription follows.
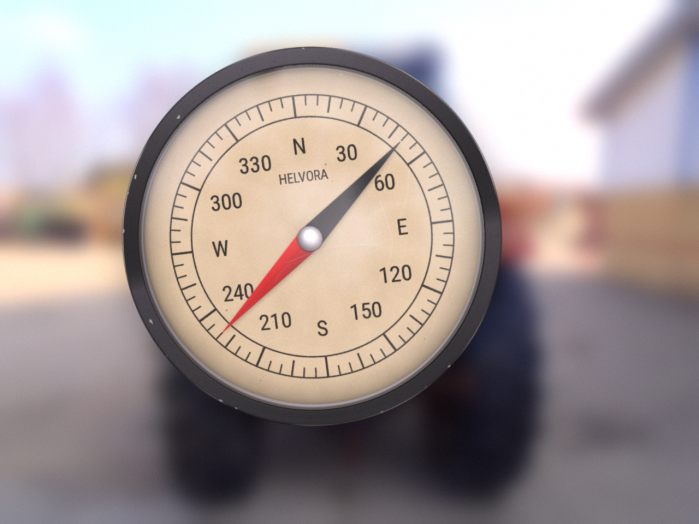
value=230 unit=°
